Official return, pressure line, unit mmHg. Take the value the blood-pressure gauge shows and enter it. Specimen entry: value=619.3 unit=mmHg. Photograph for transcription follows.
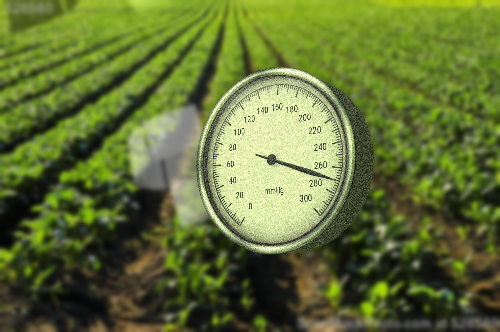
value=270 unit=mmHg
